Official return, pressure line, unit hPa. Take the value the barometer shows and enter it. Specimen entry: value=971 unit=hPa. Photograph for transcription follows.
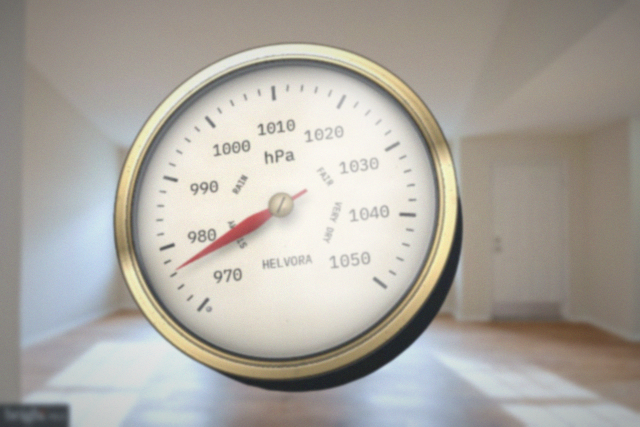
value=976 unit=hPa
